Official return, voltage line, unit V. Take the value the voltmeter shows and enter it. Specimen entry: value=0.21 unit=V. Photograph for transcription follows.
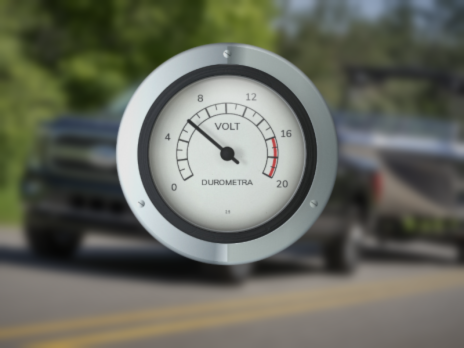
value=6 unit=V
